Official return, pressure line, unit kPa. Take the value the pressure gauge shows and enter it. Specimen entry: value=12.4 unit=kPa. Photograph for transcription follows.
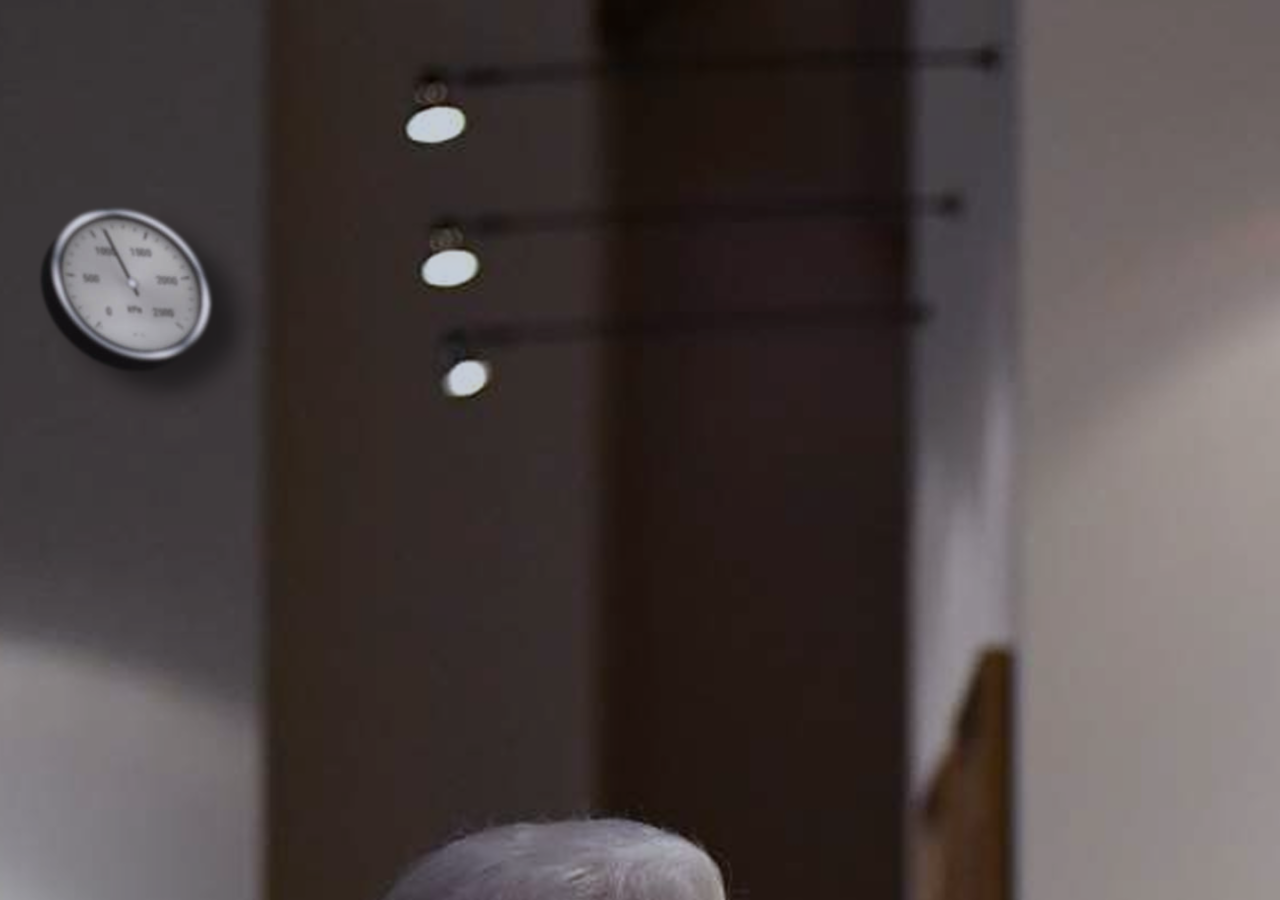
value=1100 unit=kPa
